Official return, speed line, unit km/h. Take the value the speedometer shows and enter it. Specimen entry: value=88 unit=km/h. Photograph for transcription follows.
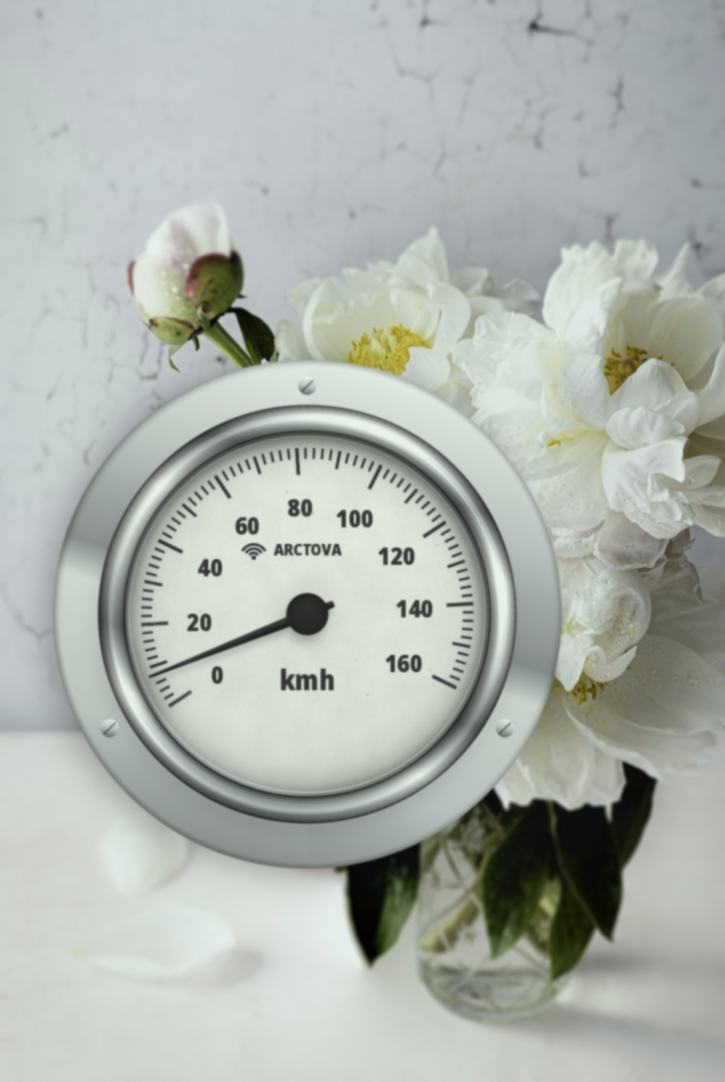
value=8 unit=km/h
